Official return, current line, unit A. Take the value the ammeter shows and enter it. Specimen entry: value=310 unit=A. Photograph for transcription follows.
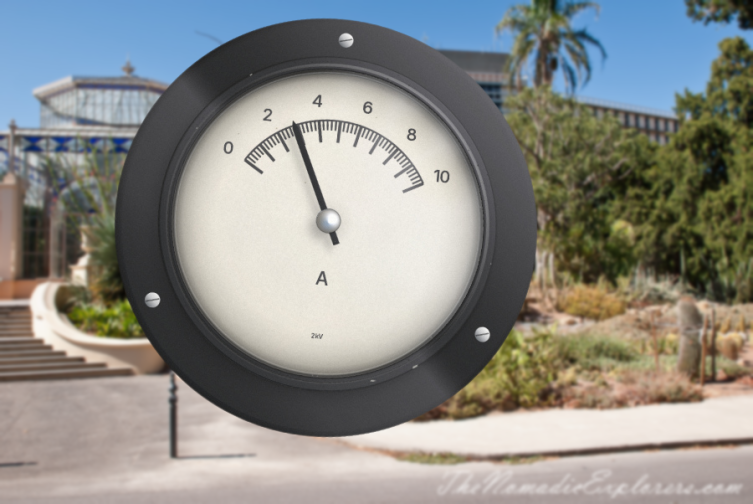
value=2.8 unit=A
